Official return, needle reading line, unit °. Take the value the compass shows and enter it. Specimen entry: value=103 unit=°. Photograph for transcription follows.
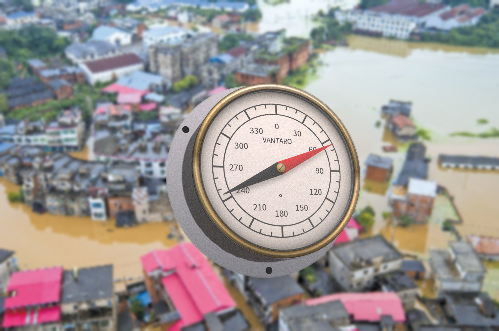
value=65 unit=°
